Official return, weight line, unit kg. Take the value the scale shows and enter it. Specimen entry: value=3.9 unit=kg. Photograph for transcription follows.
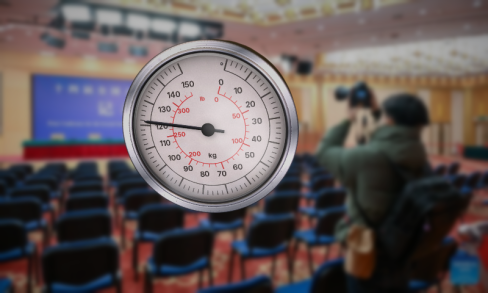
value=122 unit=kg
